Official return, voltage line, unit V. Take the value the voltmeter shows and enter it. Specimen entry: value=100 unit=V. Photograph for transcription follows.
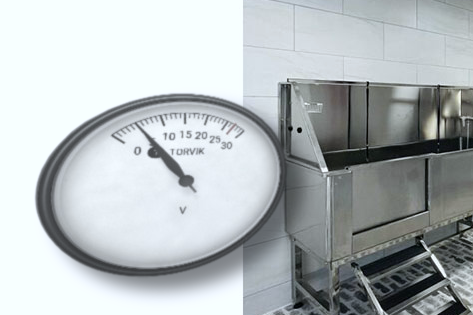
value=5 unit=V
